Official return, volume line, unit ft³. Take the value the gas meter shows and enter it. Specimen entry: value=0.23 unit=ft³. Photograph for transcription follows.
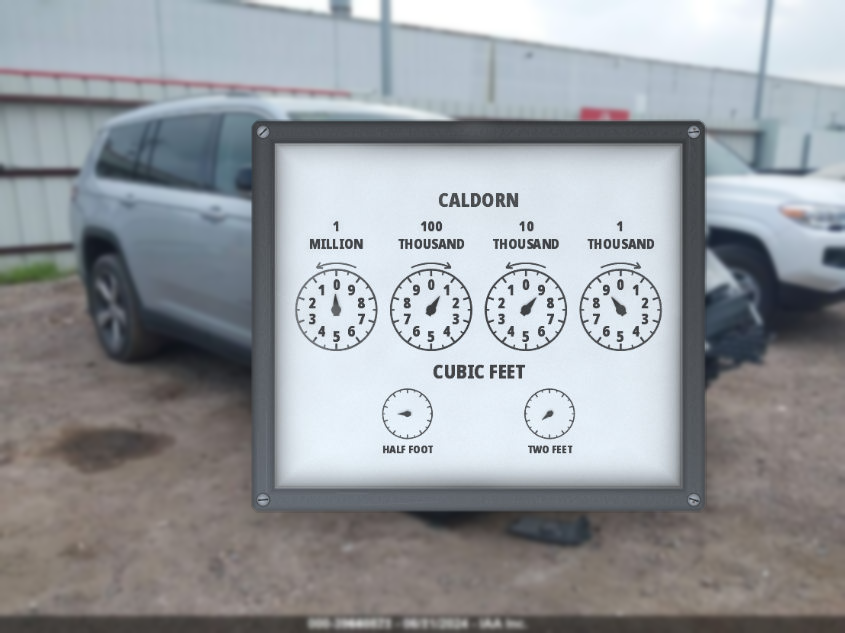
value=8900 unit=ft³
